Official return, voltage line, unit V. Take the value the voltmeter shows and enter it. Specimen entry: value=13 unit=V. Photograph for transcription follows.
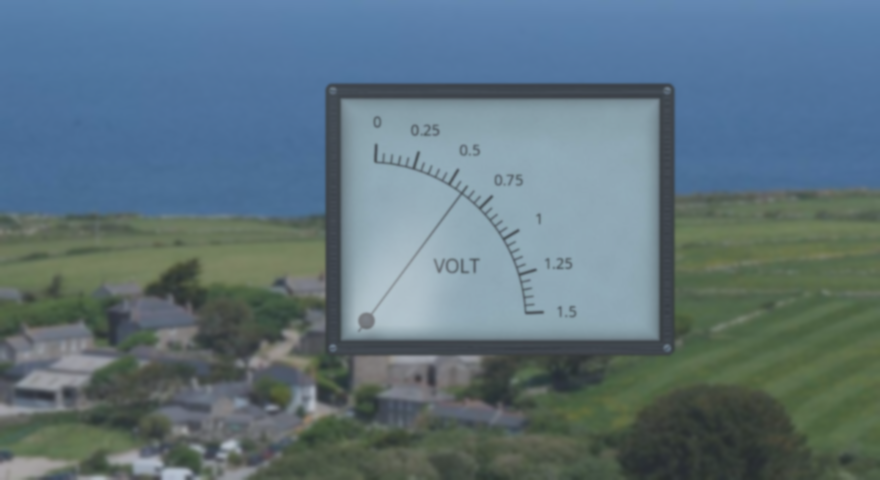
value=0.6 unit=V
